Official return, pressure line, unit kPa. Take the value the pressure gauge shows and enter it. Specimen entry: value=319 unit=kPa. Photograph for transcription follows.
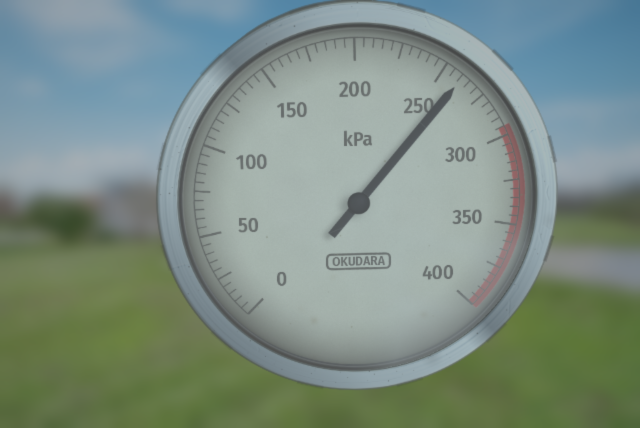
value=260 unit=kPa
